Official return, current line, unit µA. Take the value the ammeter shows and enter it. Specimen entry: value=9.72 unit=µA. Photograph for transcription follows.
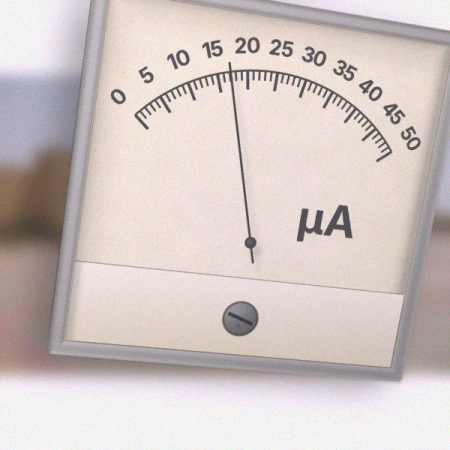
value=17 unit=µA
